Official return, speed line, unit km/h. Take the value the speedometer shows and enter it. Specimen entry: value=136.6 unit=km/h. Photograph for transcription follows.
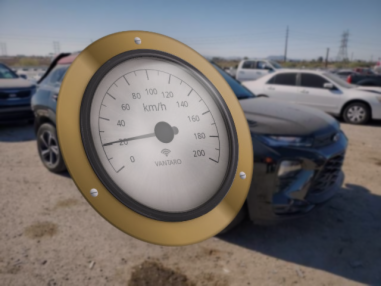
value=20 unit=km/h
